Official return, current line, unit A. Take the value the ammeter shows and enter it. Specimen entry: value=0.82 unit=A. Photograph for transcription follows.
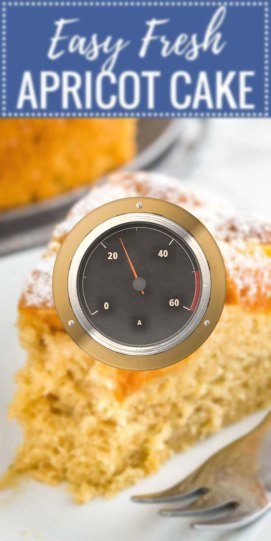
value=25 unit=A
